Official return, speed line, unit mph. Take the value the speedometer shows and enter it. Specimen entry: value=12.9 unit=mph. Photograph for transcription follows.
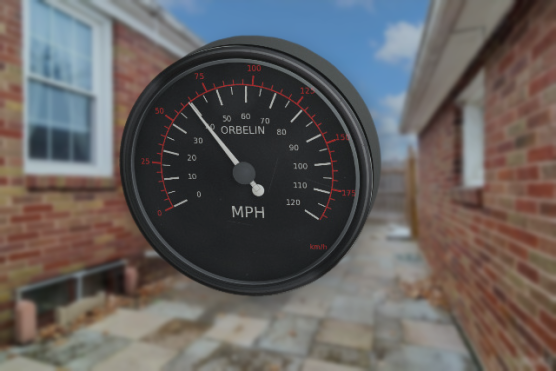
value=40 unit=mph
